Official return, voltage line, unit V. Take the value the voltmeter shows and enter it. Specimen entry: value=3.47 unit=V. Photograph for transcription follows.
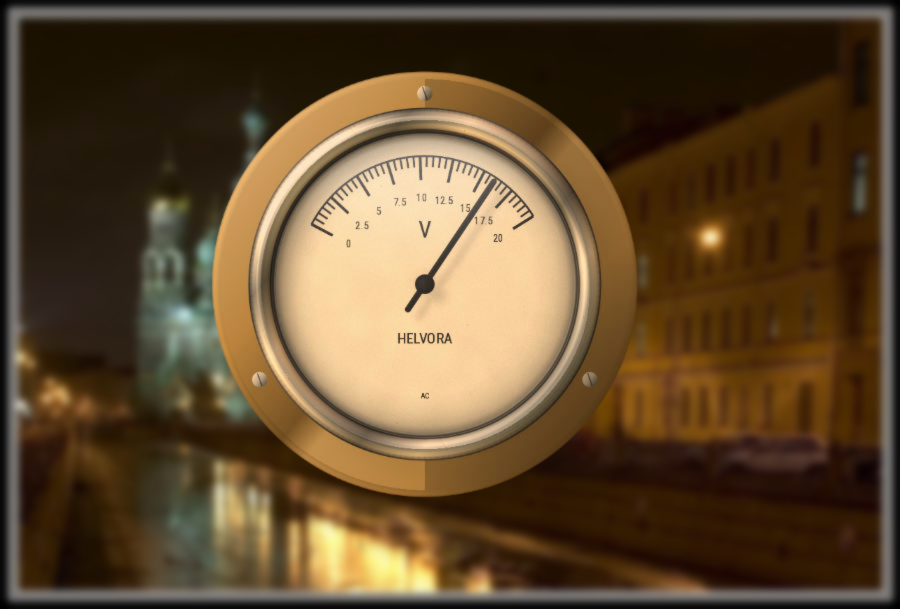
value=16 unit=V
